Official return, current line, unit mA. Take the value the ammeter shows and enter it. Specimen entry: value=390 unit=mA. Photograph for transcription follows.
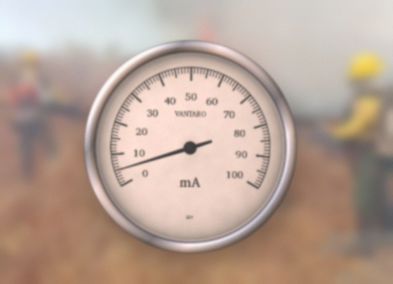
value=5 unit=mA
